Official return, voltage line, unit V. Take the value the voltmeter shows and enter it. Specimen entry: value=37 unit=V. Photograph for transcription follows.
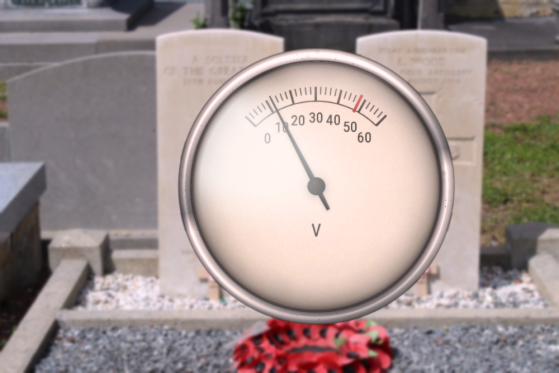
value=12 unit=V
